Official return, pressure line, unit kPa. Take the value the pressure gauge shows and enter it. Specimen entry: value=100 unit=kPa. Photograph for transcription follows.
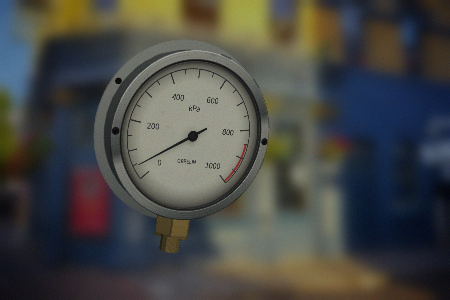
value=50 unit=kPa
